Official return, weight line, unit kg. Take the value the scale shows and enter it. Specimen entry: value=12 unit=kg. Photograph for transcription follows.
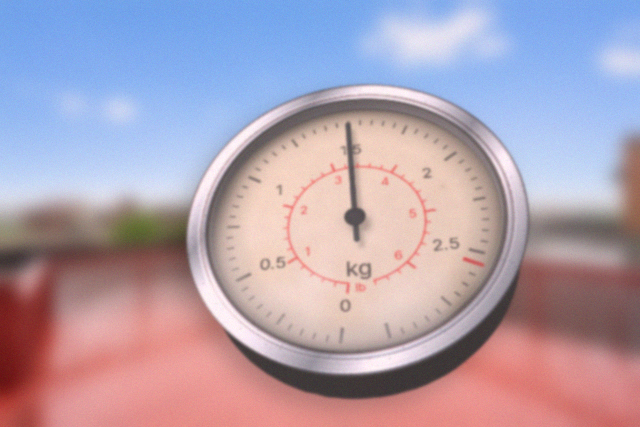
value=1.5 unit=kg
